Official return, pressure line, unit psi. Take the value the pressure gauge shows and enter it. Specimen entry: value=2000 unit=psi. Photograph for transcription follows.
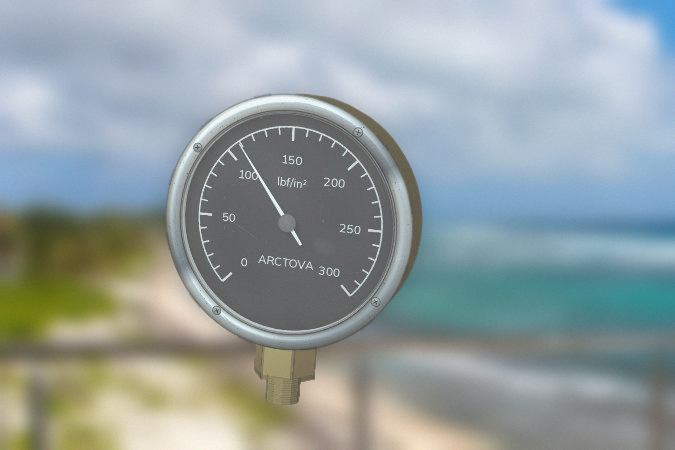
value=110 unit=psi
